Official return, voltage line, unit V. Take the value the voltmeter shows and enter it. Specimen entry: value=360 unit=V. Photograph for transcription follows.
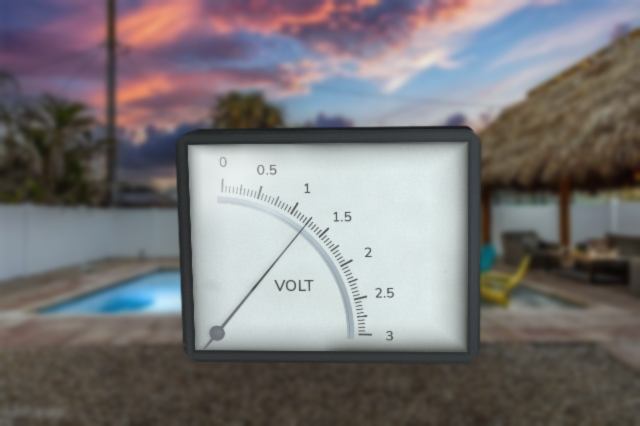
value=1.25 unit=V
